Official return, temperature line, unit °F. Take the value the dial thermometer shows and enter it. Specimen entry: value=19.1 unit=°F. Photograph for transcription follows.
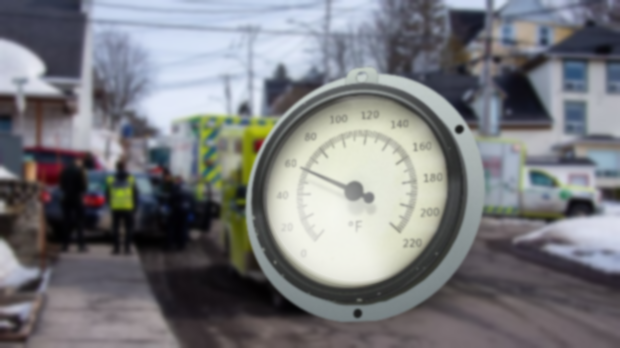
value=60 unit=°F
